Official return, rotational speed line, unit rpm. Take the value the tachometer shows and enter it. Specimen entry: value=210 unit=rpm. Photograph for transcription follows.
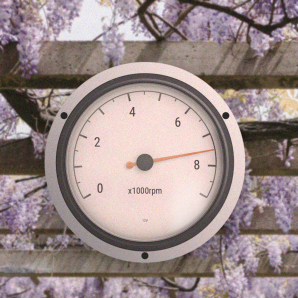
value=7500 unit=rpm
